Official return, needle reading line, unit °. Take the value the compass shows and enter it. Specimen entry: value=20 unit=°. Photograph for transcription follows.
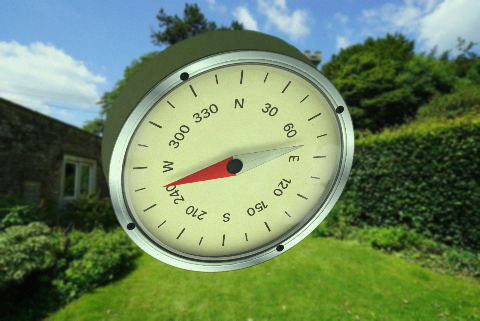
value=255 unit=°
